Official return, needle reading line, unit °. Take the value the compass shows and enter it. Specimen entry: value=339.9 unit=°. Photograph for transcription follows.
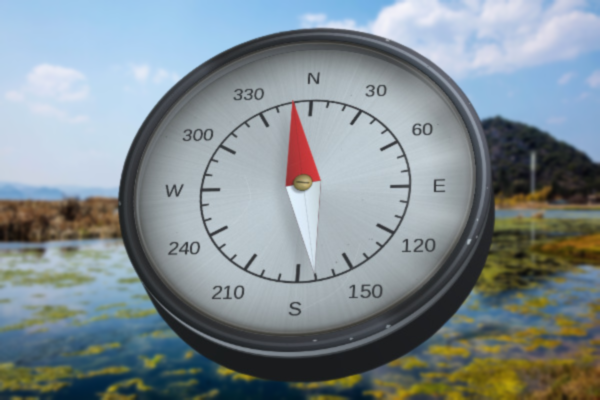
value=350 unit=°
